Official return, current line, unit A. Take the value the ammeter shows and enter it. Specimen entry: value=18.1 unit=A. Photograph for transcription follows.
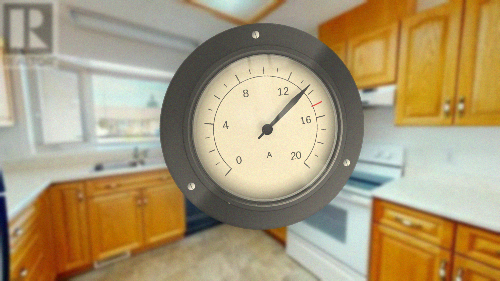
value=13.5 unit=A
